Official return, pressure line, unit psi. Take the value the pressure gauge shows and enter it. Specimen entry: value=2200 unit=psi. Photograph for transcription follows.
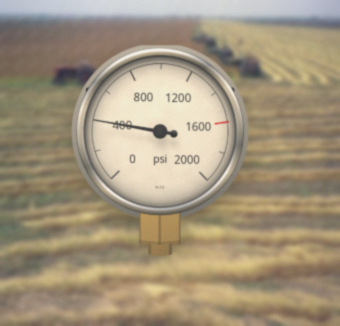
value=400 unit=psi
